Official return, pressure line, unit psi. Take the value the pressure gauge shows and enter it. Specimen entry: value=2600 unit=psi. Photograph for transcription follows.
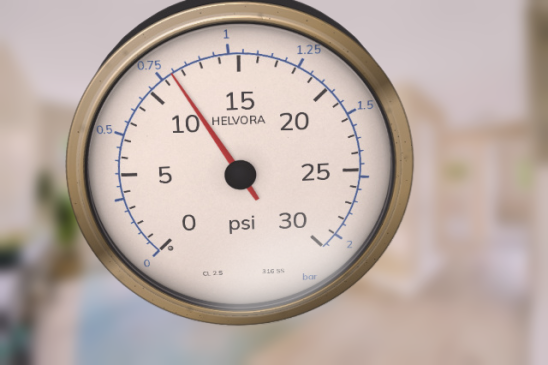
value=11.5 unit=psi
